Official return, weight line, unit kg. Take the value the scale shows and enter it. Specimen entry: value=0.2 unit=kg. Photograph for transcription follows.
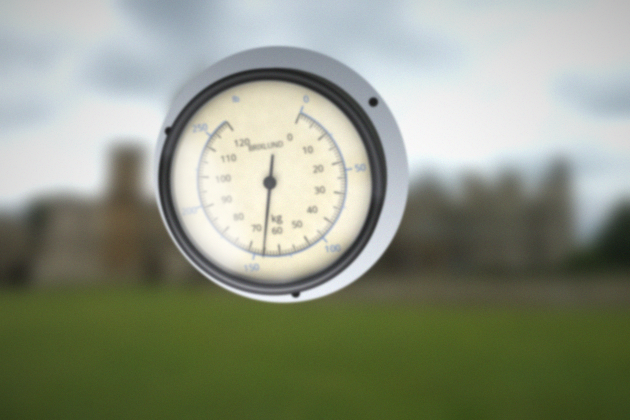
value=65 unit=kg
